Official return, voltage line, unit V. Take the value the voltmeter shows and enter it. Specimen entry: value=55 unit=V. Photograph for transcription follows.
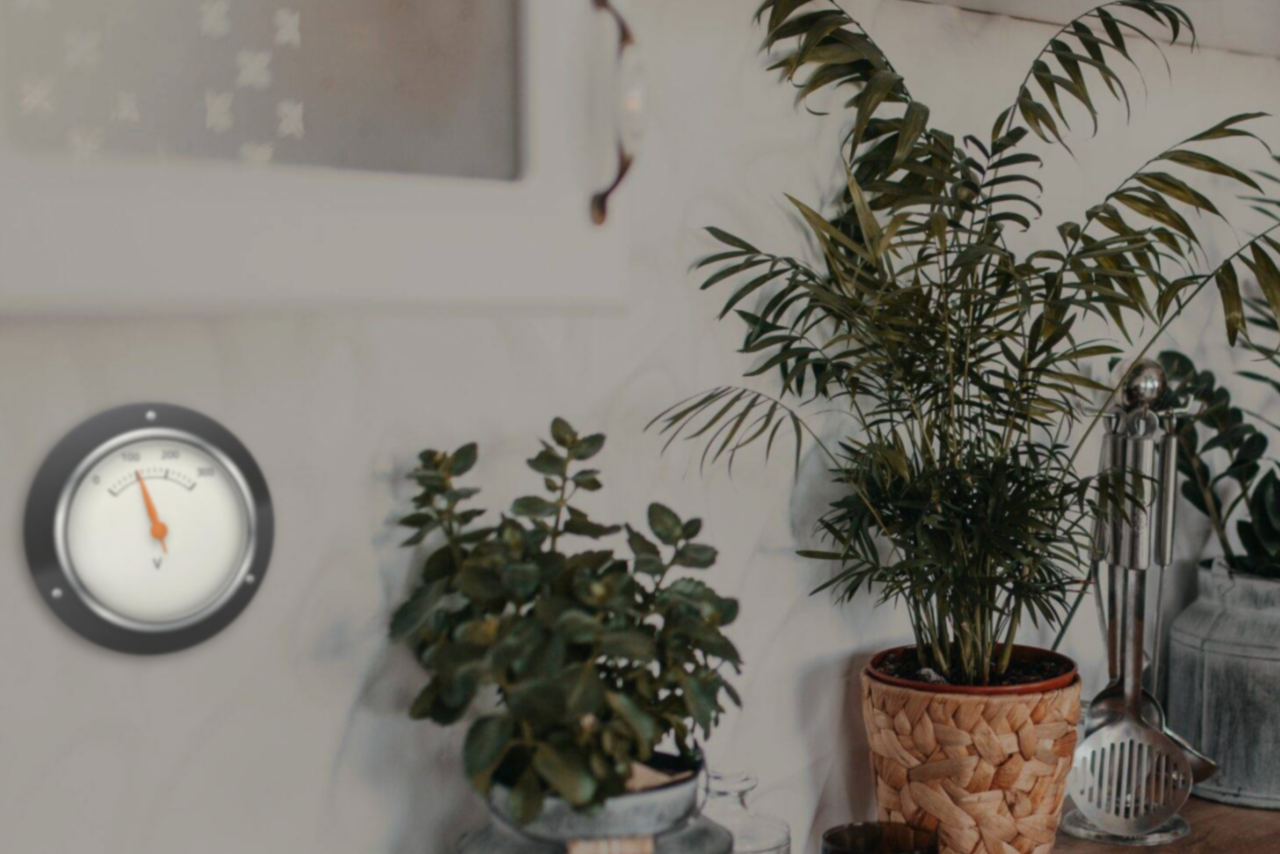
value=100 unit=V
